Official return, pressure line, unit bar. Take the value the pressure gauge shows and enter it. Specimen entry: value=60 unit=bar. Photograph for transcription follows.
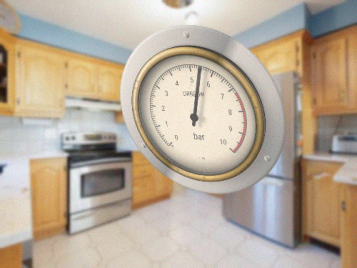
value=5.5 unit=bar
